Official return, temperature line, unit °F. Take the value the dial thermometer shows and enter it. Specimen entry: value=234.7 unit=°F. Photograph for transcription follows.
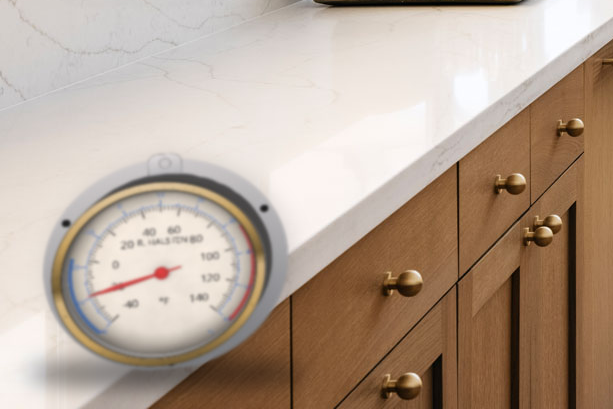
value=-20 unit=°F
